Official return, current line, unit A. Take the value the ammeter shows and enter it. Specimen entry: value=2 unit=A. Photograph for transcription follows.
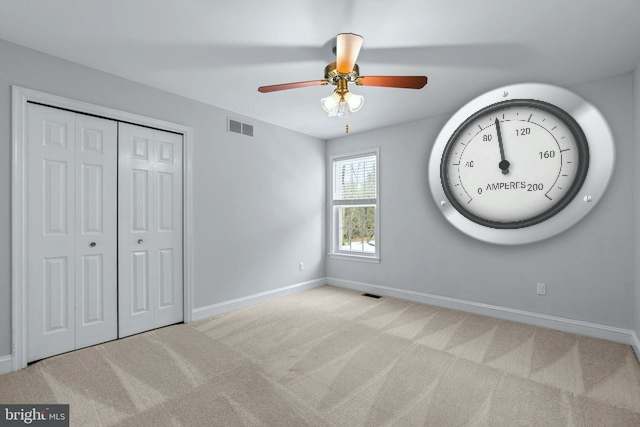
value=95 unit=A
